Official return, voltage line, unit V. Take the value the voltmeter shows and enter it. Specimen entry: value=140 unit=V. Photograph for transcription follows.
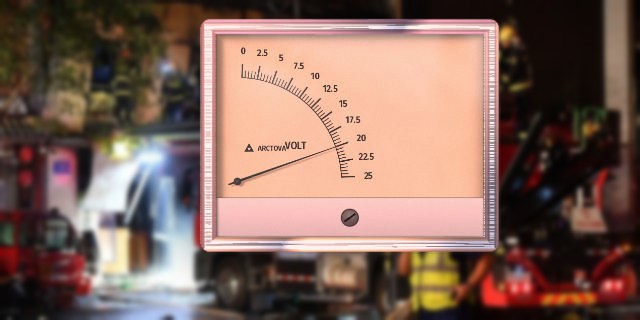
value=20 unit=V
